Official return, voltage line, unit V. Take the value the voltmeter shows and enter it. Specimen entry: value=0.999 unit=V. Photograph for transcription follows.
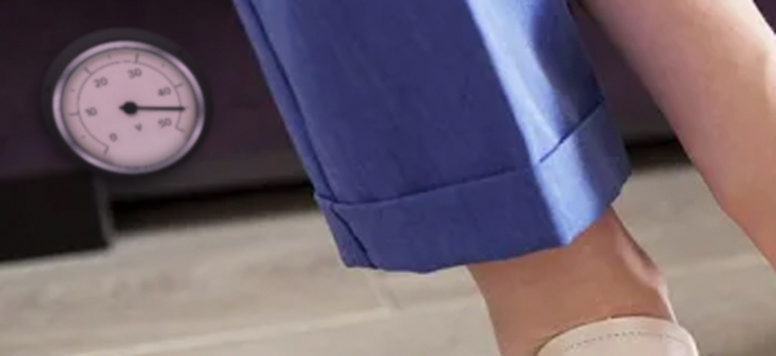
value=45 unit=V
